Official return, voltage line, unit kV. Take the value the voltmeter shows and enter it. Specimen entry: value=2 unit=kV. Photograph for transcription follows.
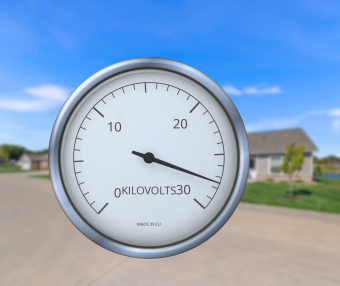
value=27.5 unit=kV
